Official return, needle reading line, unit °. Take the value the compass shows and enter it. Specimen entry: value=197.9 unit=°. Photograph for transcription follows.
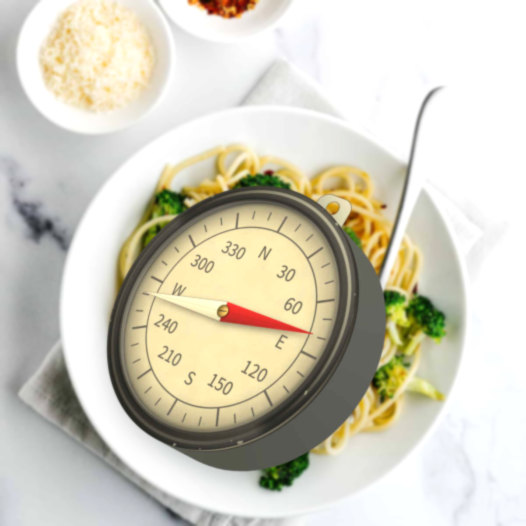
value=80 unit=°
